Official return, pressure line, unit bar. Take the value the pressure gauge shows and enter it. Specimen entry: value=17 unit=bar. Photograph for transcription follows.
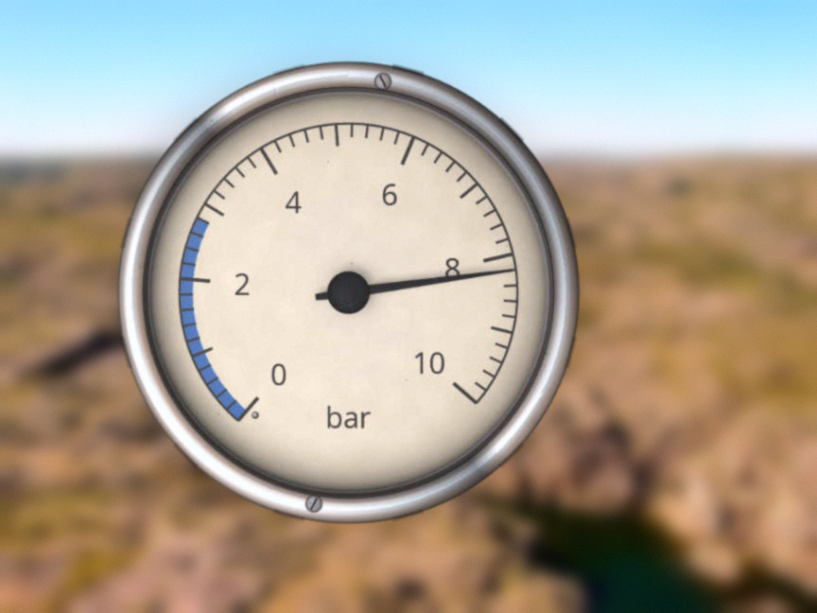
value=8.2 unit=bar
